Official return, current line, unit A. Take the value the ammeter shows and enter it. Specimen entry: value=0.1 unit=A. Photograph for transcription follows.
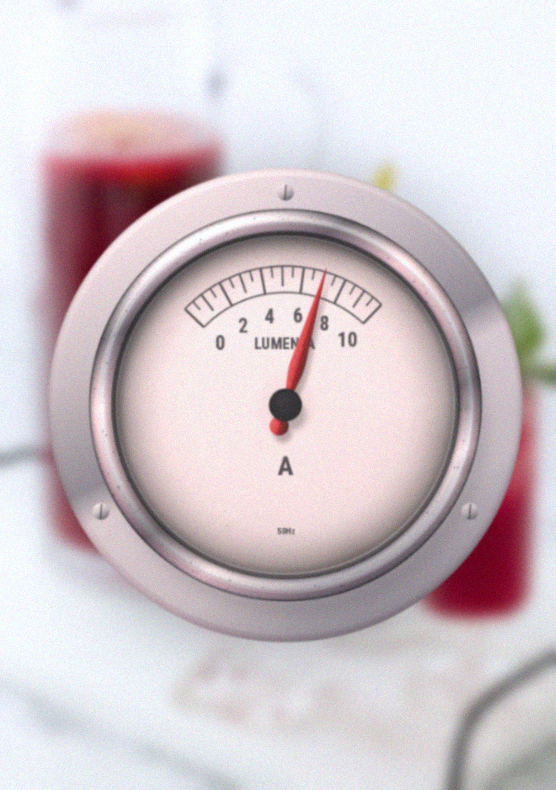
value=7 unit=A
